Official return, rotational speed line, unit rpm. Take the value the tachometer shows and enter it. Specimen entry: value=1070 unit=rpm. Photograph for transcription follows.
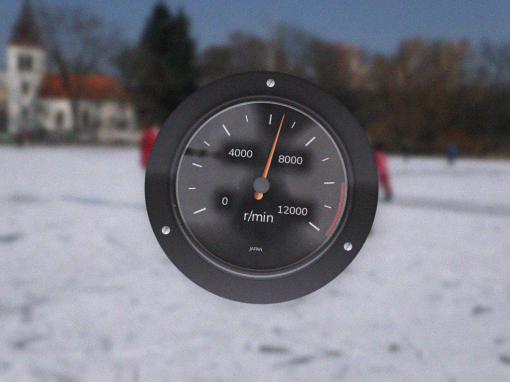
value=6500 unit=rpm
